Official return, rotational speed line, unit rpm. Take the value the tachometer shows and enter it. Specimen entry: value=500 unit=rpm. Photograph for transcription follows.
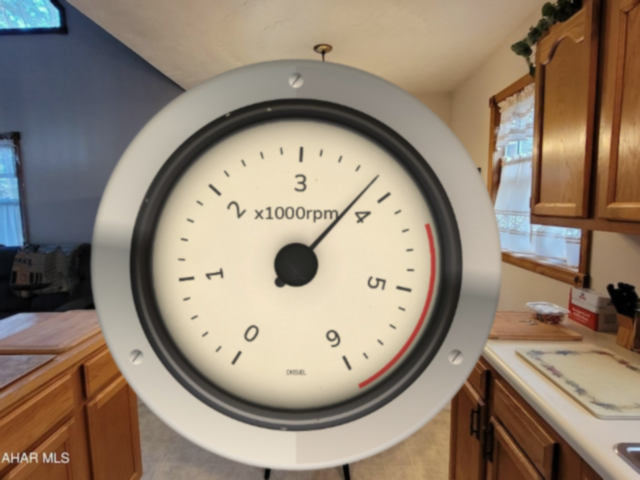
value=3800 unit=rpm
